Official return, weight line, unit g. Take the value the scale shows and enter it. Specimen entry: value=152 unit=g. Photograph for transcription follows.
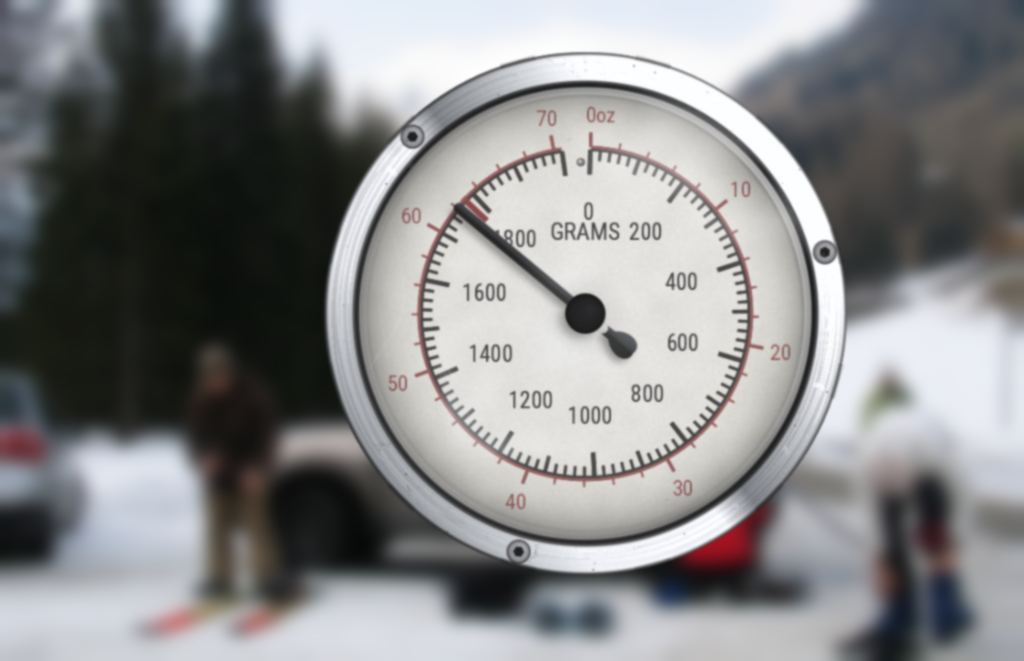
value=1760 unit=g
